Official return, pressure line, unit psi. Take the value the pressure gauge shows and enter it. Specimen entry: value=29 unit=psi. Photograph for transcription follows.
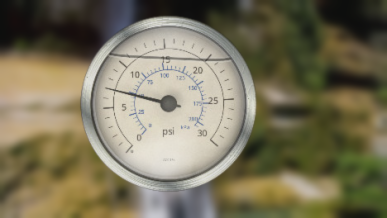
value=7 unit=psi
